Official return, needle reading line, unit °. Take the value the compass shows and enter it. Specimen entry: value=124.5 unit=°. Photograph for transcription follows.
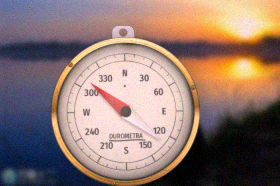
value=310 unit=°
